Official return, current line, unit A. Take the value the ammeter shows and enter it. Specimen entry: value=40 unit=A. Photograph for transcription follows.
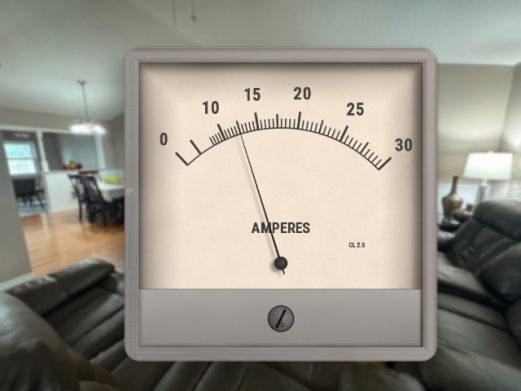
value=12.5 unit=A
